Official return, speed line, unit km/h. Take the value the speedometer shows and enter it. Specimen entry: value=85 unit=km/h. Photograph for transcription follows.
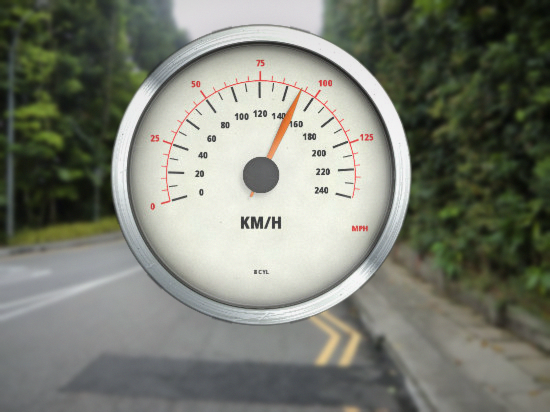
value=150 unit=km/h
